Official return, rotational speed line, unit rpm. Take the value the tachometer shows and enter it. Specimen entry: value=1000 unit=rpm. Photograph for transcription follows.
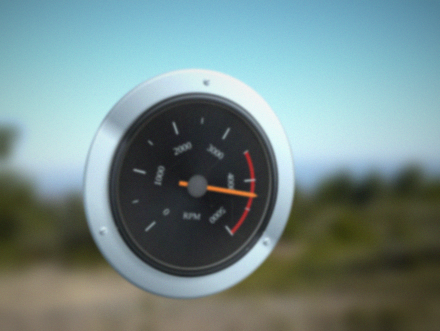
value=4250 unit=rpm
